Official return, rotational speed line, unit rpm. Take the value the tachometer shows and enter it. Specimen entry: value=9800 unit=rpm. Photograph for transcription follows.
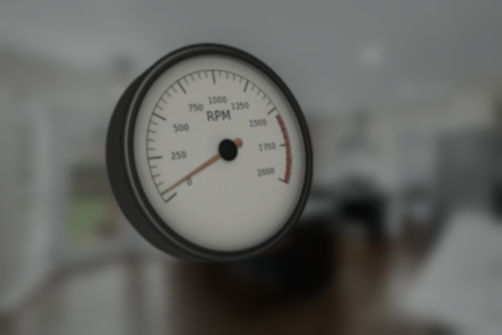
value=50 unit=rpm
